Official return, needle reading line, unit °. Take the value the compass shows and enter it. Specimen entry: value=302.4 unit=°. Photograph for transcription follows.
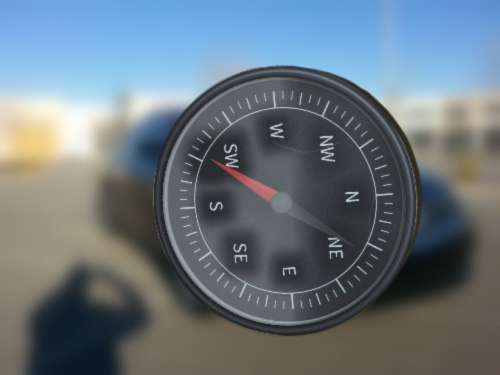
value=215 unit=°
